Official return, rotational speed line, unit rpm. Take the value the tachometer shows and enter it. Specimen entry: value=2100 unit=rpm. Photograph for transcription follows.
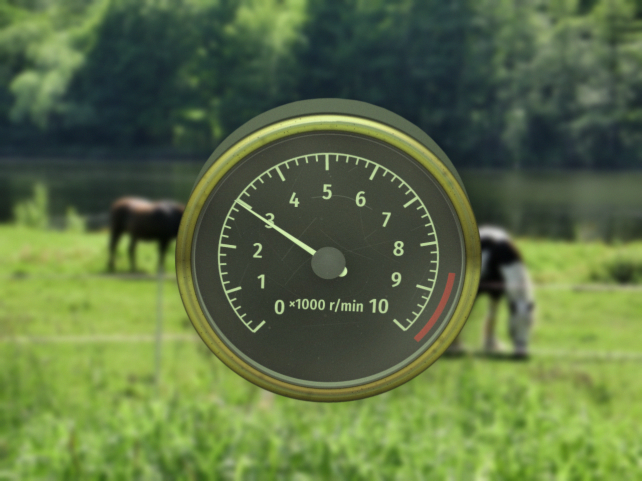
value=3000 unit=rpm
